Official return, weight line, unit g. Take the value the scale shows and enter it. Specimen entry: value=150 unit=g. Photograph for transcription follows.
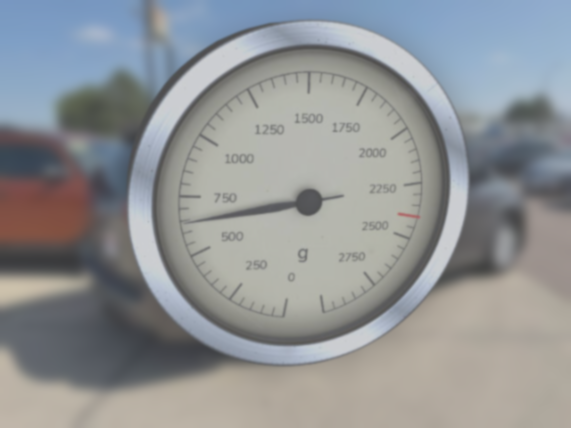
value=650 unit=g
